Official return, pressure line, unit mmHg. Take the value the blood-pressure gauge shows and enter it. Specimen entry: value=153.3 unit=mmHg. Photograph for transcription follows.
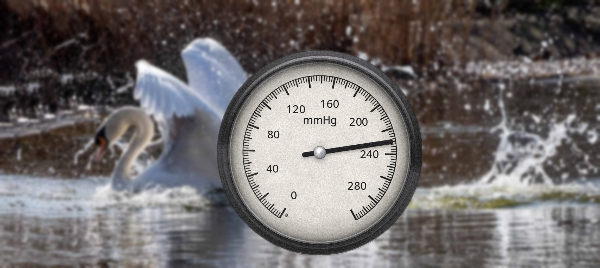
value=230 unit=mmHg
